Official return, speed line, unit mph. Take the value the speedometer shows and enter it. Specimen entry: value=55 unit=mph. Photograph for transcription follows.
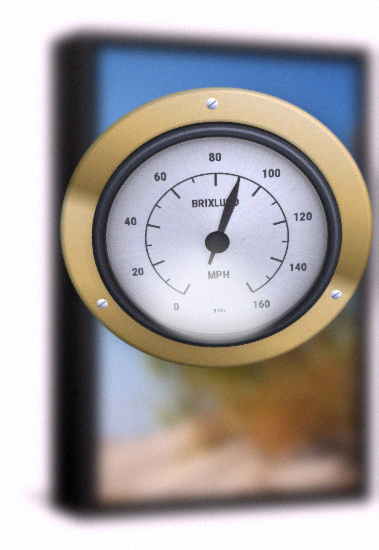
value=90 unit=mph
